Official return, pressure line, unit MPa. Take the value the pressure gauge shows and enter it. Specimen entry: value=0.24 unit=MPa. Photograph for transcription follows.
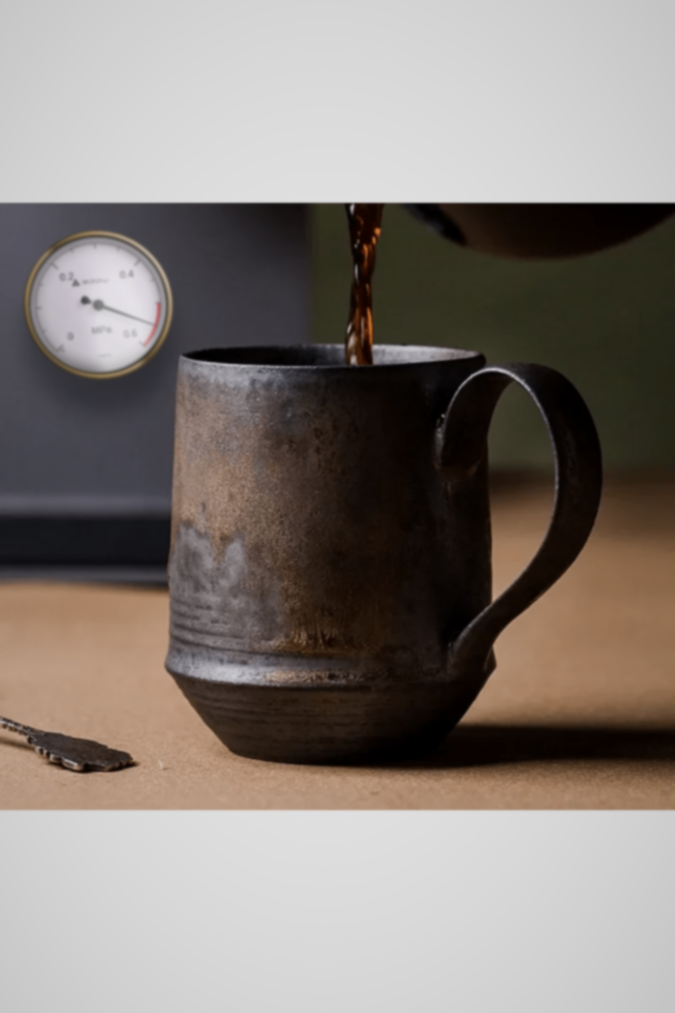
value=0.55 unit=MPa
